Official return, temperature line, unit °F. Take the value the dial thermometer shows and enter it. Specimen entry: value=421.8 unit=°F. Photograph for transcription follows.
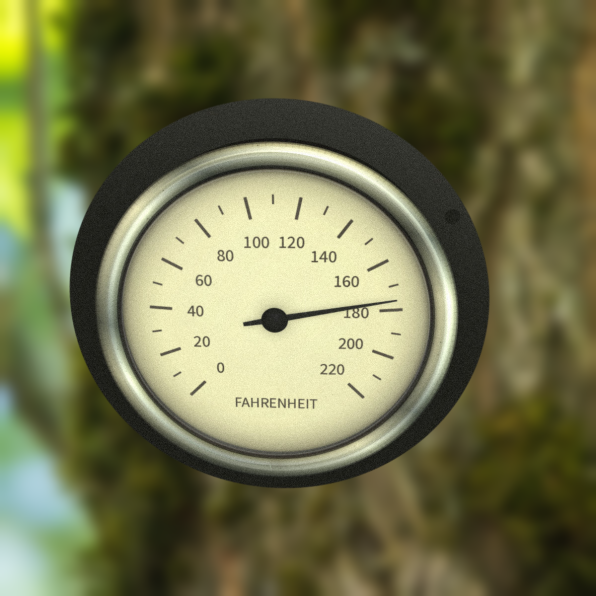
value=175 unit=°F
